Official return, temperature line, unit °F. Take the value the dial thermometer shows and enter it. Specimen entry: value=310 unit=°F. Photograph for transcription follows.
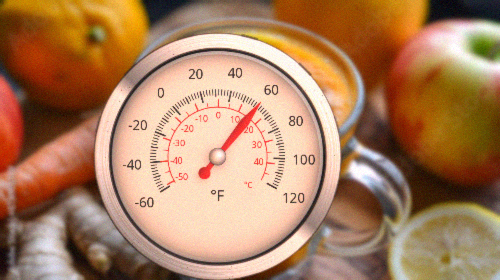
value=60 unit=°F
